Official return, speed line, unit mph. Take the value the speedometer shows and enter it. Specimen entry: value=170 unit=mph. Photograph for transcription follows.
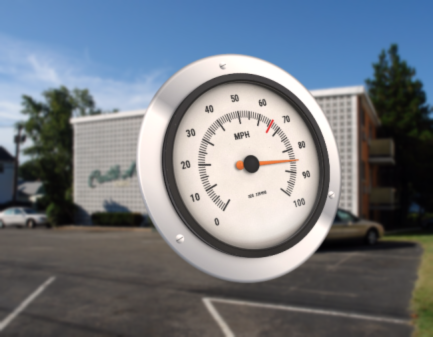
value=85 unit=mph
